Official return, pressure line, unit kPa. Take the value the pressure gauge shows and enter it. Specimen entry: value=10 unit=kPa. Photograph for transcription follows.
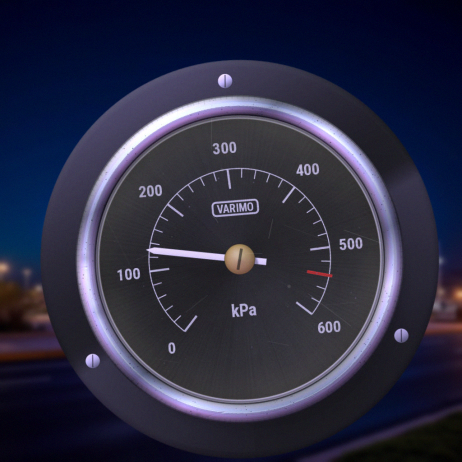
value=130 unit=kPa
